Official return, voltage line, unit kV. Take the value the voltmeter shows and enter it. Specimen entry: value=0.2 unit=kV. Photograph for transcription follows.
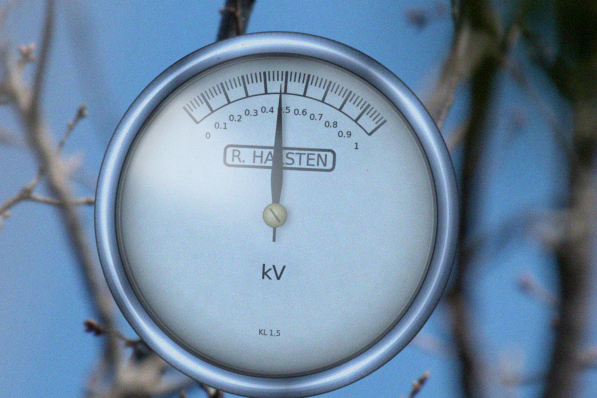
value=0.48 unit=kV
